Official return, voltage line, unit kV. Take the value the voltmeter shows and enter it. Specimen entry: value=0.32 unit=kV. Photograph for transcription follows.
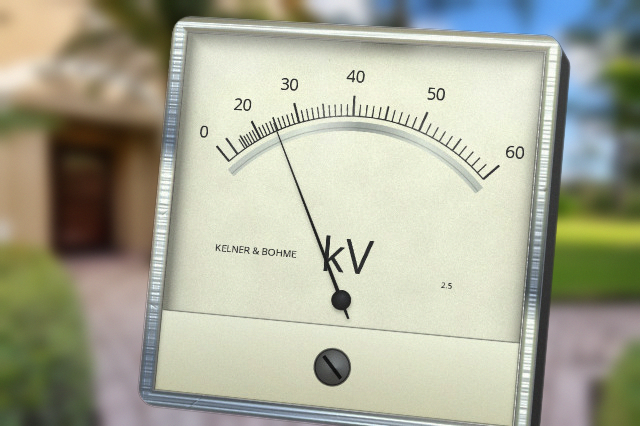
value=25 unit=kV
